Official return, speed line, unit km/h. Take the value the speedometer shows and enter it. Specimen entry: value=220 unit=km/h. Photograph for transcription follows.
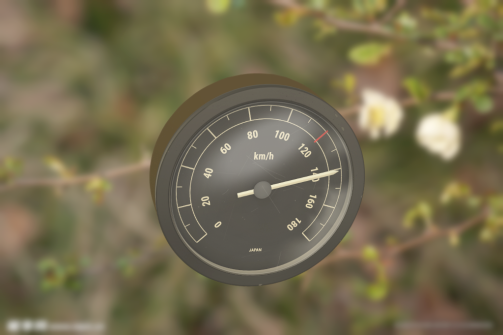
value=140 unit=km/h
